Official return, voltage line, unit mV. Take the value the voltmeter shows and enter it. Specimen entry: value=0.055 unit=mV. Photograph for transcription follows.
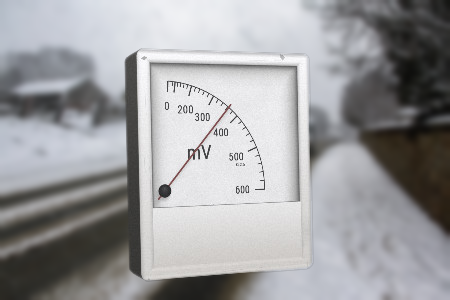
value=360 unit=mV
